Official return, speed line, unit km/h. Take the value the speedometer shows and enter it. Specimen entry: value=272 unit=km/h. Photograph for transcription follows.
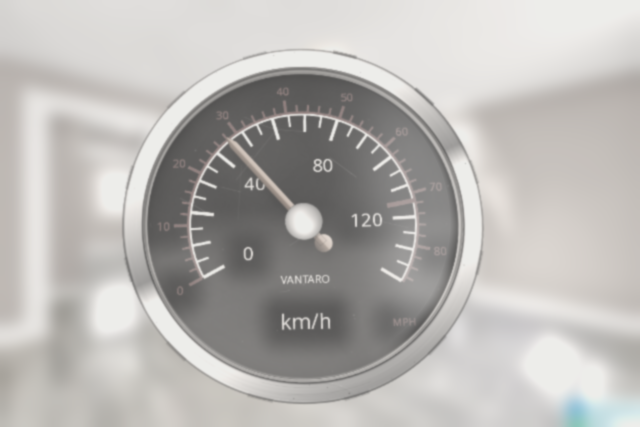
value=45 unit=km/h
